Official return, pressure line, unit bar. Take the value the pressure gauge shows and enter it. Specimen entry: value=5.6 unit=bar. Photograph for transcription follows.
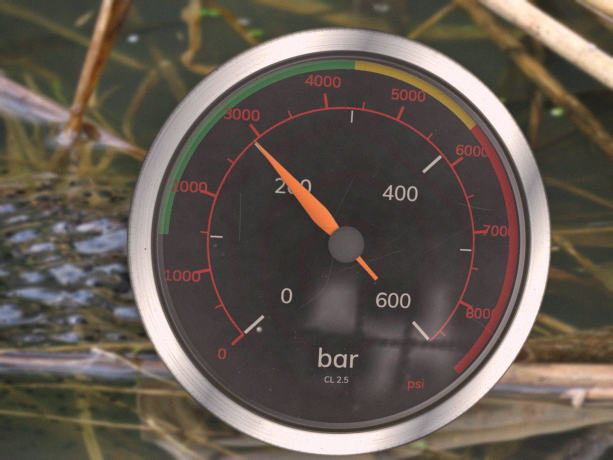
value=200 unit=bar
